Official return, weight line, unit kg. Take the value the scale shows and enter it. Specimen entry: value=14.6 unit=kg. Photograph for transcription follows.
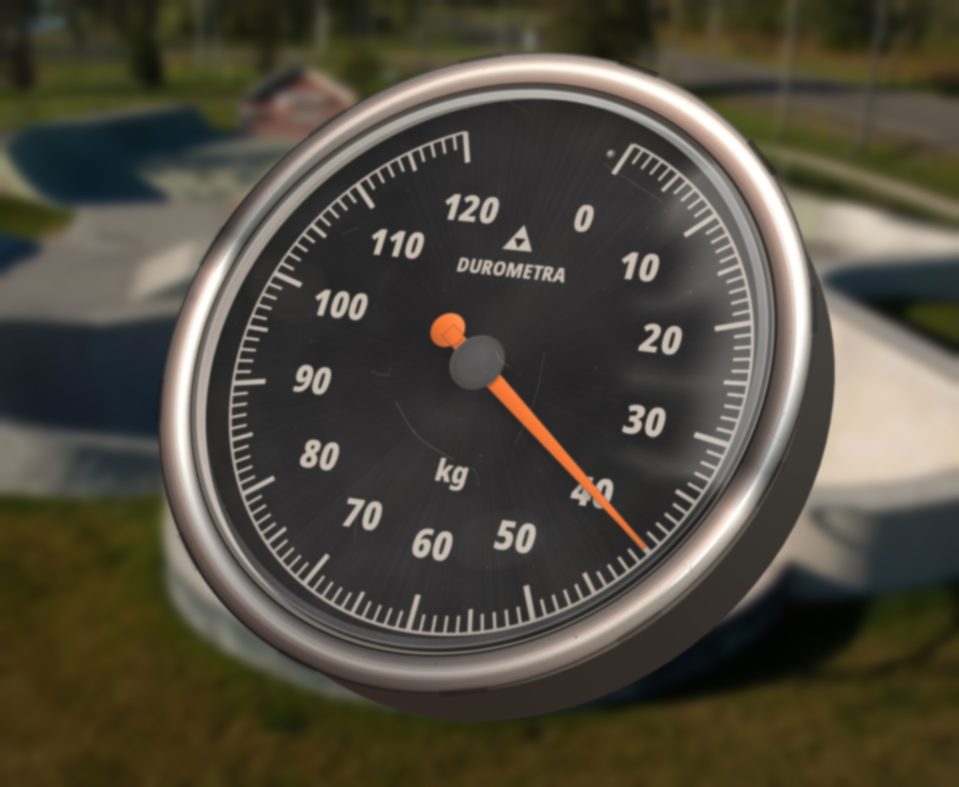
value=40 unit=kg
